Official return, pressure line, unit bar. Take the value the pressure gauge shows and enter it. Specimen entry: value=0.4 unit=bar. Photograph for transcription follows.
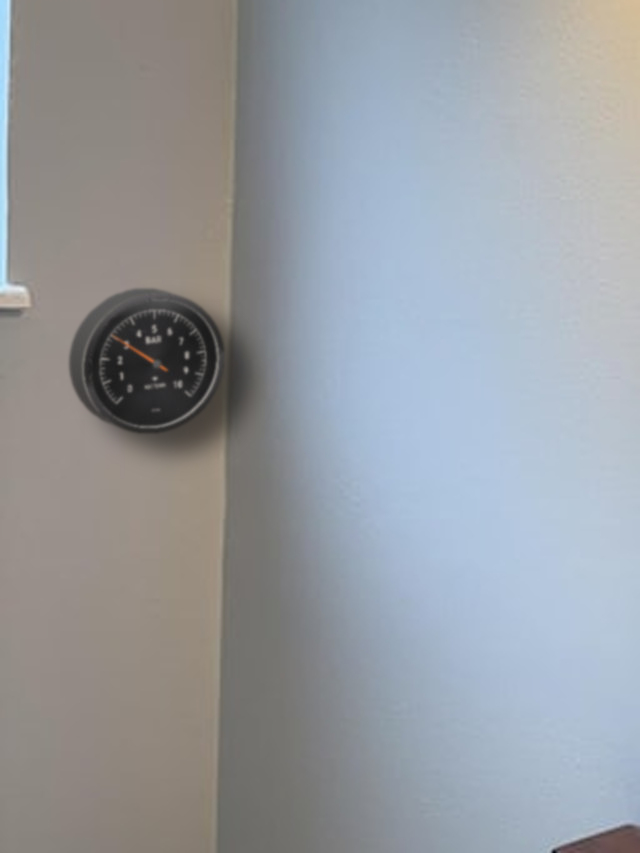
value=3 unit=bar
